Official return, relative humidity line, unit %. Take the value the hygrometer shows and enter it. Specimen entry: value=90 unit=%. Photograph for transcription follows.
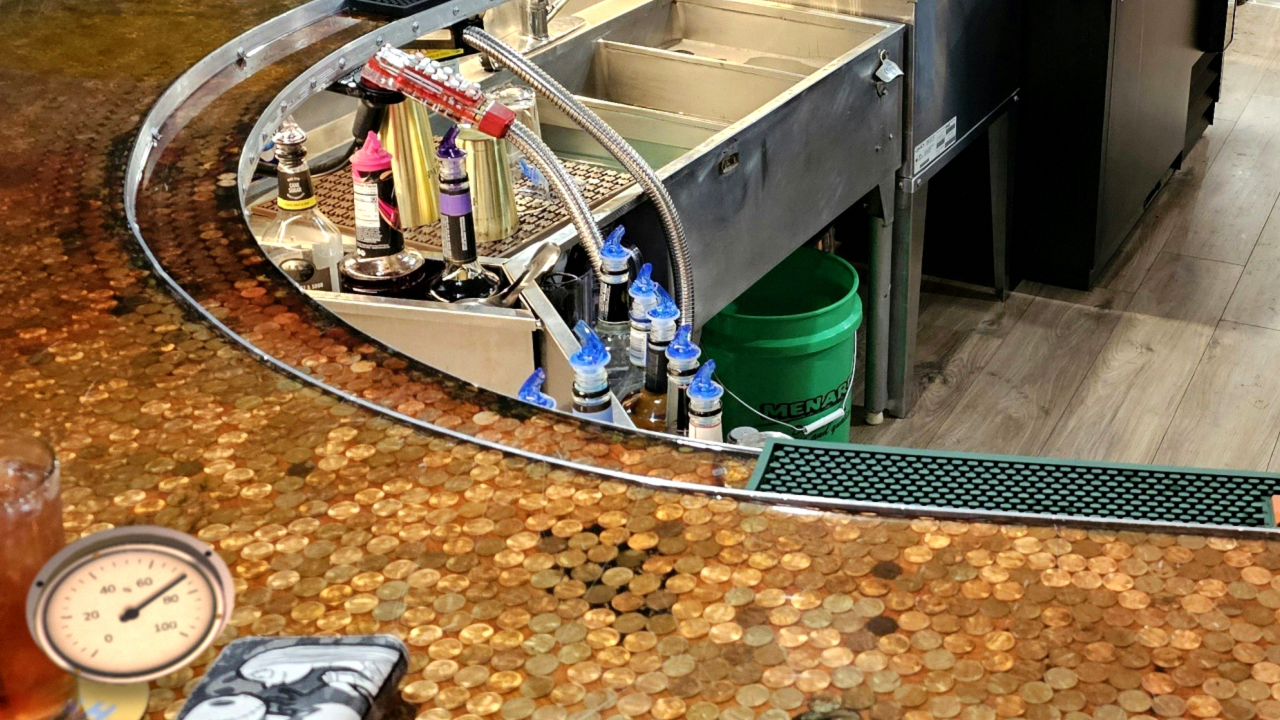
value=72 unit=%
